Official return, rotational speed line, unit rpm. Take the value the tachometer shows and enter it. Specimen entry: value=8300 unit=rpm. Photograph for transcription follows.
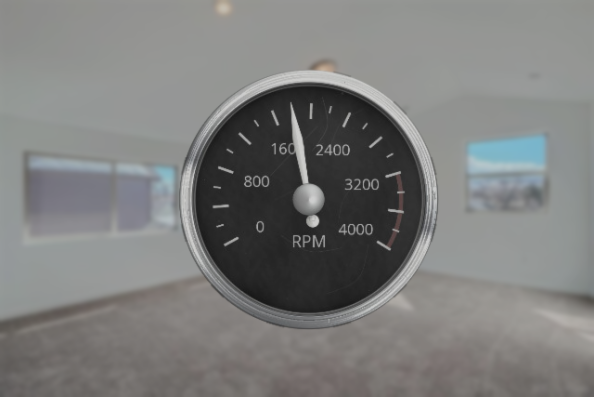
value=1800 unit=rpm
